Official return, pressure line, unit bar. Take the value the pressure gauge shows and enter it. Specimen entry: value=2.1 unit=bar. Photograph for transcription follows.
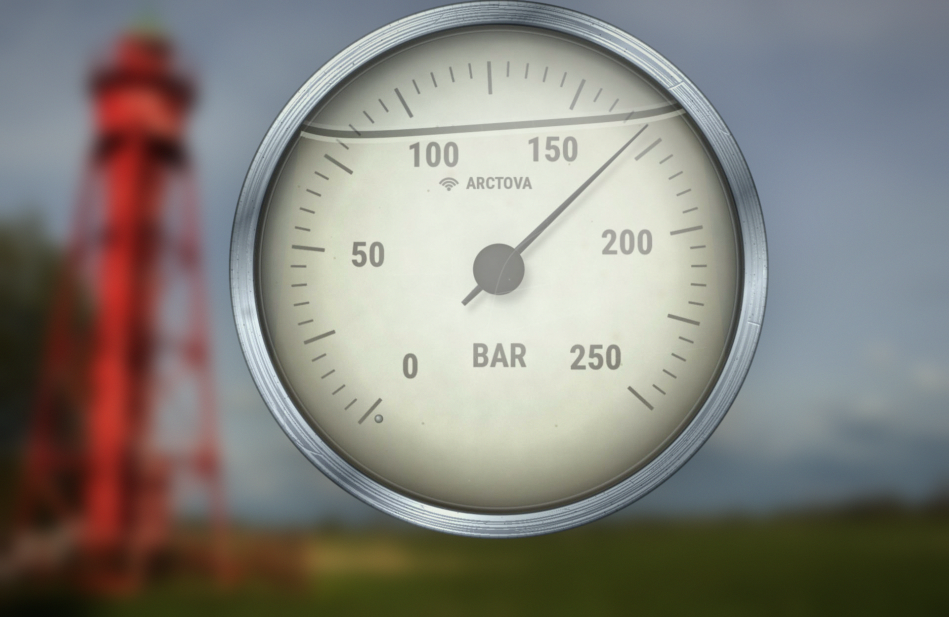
value=170 unit=bar
